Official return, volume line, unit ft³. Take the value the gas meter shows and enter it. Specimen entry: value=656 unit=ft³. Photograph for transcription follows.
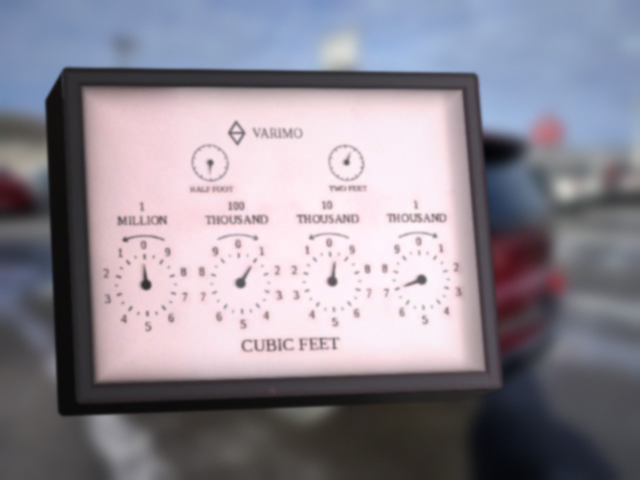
value=9700 unit=ft³
